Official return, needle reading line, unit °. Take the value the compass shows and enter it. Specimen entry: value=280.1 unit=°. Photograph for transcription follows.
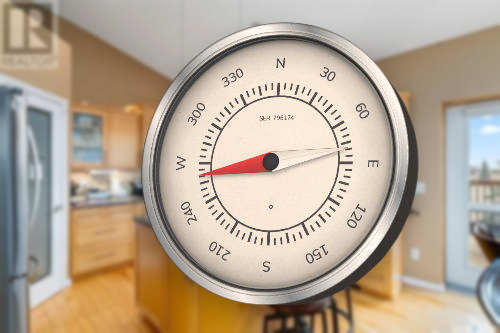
value=260 unit=°
